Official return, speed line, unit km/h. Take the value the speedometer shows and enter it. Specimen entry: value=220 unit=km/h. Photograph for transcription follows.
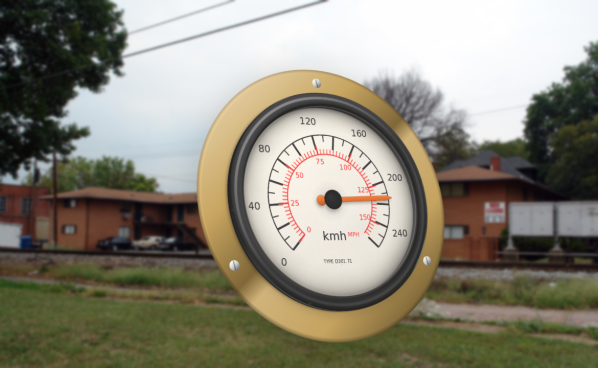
value=215 unit=km/h
